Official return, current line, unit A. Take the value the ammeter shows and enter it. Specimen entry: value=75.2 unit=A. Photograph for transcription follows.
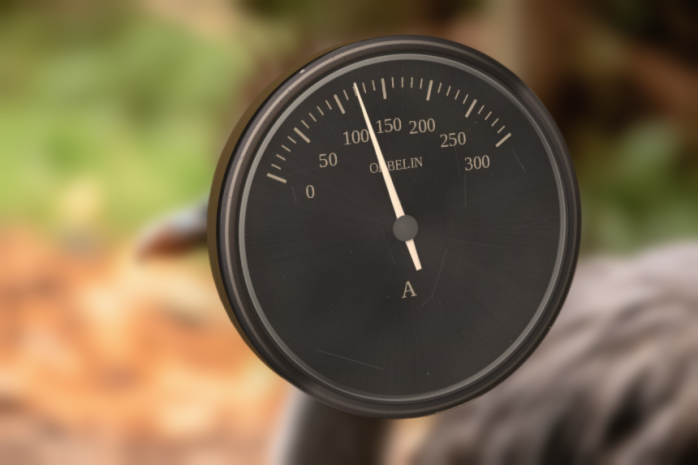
value=120 unit=A
